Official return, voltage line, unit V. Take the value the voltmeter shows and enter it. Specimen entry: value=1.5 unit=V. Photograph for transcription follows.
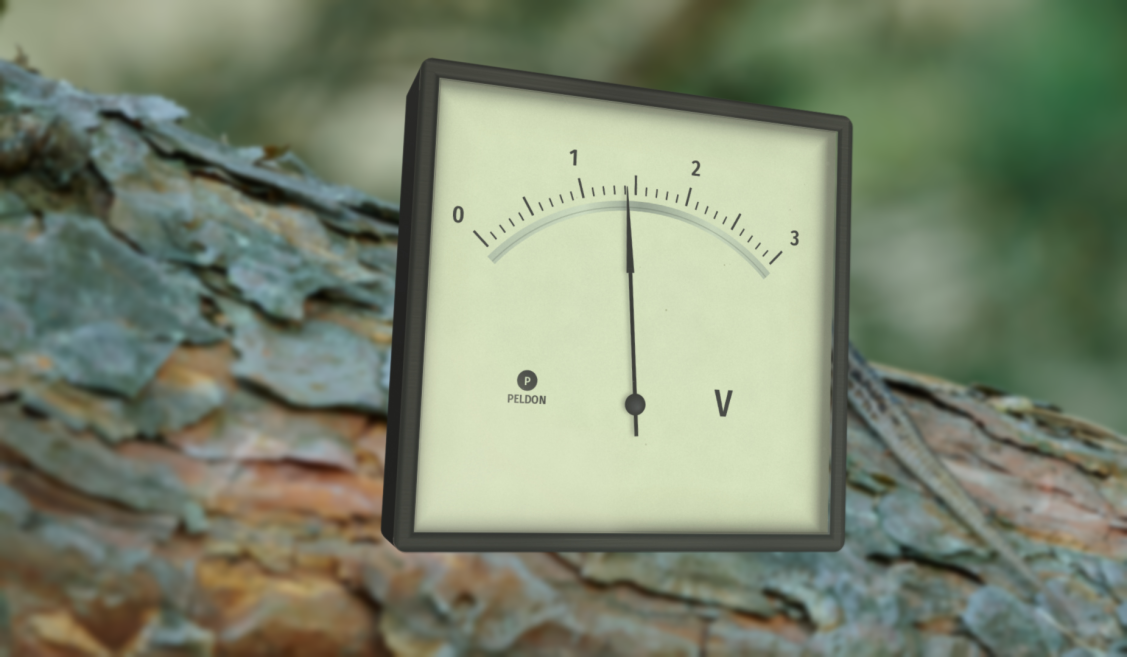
value=1.4 unit=V
